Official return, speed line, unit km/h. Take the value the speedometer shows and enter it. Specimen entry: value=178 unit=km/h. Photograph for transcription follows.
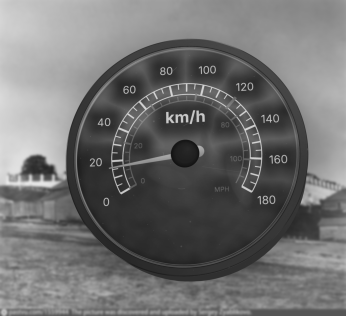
value=15 unit=km/h
